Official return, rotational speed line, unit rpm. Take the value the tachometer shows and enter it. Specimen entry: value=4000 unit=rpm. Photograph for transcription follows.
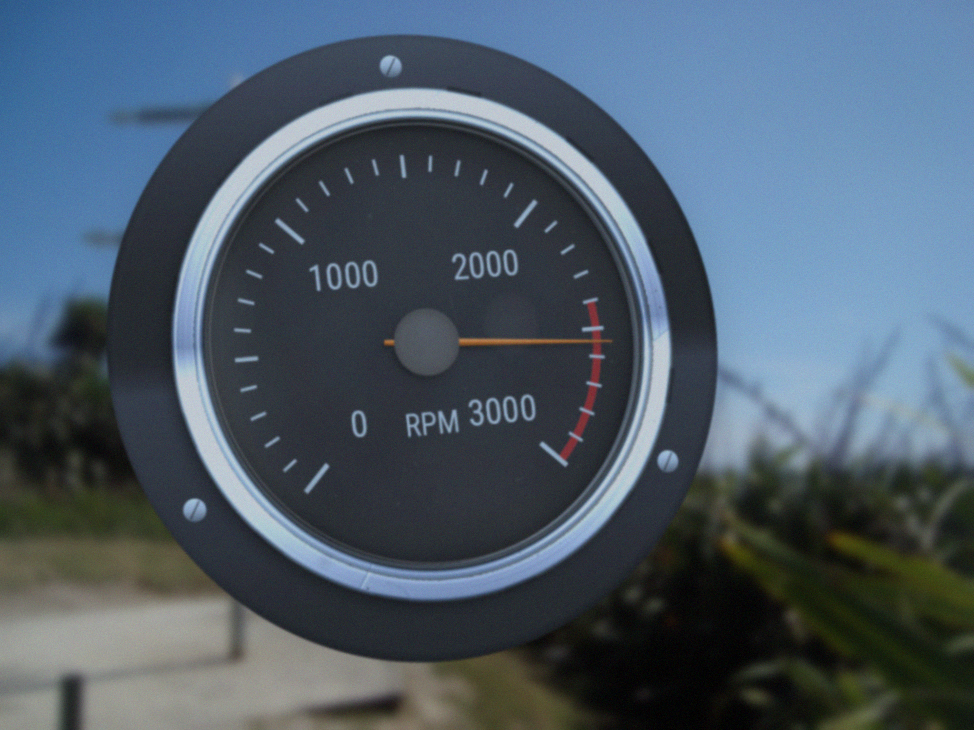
value=2550 unit=rpm
